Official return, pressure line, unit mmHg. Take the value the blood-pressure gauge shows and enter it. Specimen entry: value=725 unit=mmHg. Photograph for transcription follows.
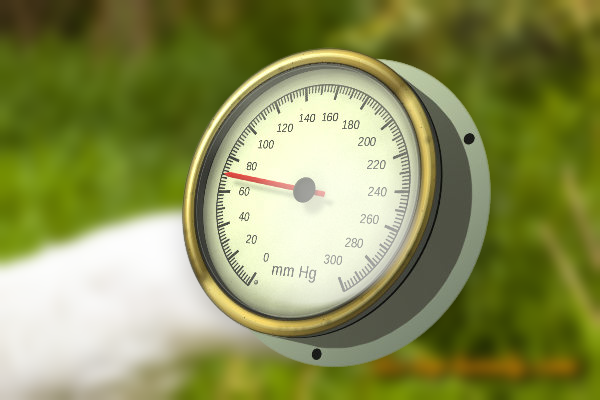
value=70 unit=mmHg
